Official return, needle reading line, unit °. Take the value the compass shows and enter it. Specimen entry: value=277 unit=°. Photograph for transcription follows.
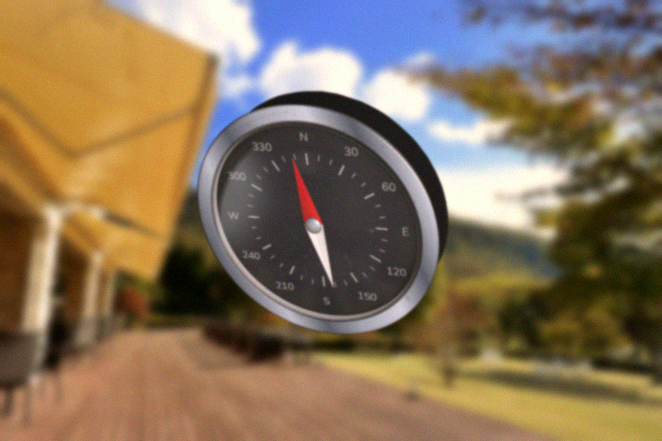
value=350 unit=°
